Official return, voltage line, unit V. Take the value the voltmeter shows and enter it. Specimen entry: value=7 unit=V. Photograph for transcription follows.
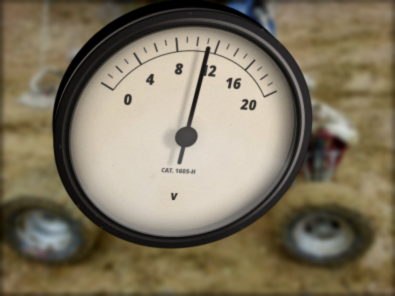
value=11 unit=V
